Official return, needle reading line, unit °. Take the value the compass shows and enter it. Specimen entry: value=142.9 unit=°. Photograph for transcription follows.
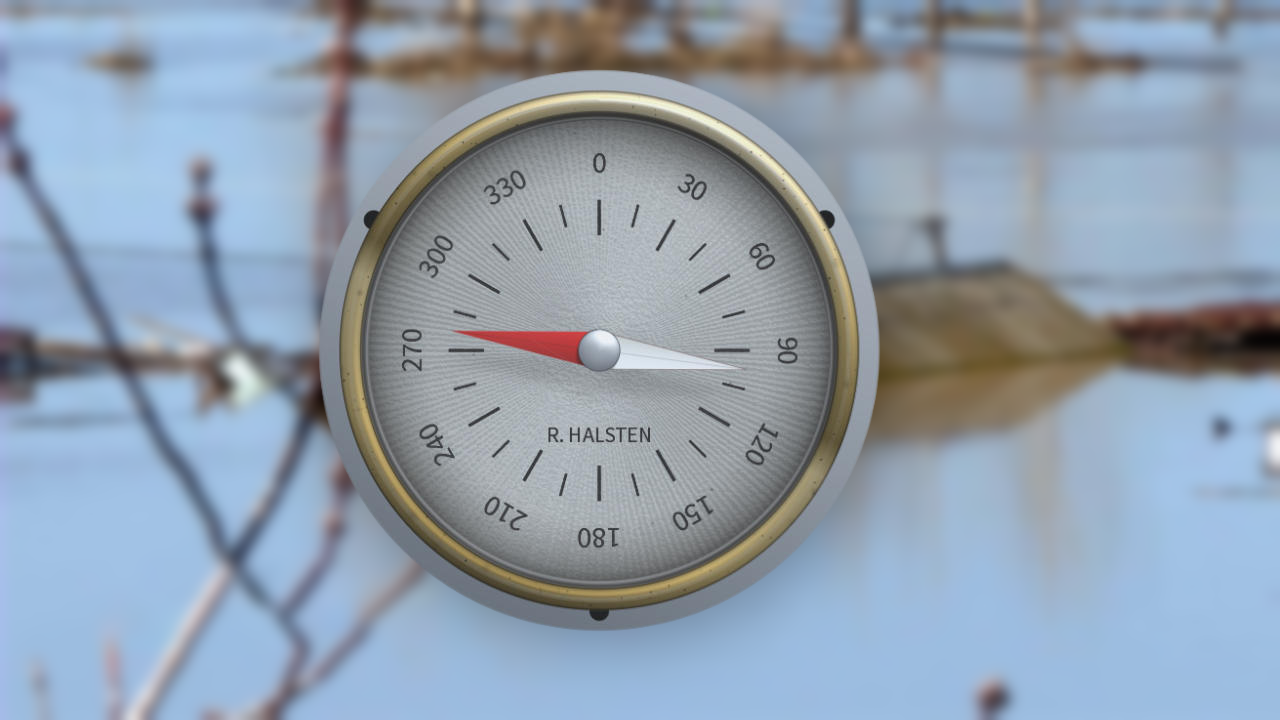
value=277.5 unit=°
